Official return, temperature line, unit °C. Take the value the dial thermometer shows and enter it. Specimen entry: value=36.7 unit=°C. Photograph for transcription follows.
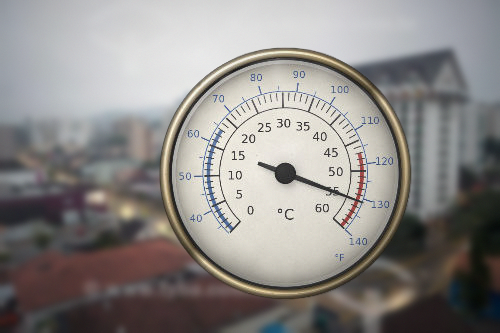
value=55 unit=°C
